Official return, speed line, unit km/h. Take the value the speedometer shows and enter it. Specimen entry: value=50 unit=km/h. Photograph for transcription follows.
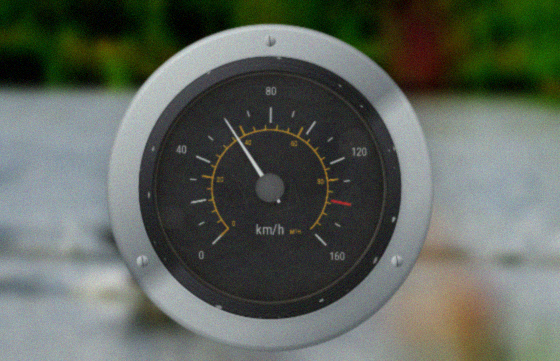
value=60 unit=km/h
